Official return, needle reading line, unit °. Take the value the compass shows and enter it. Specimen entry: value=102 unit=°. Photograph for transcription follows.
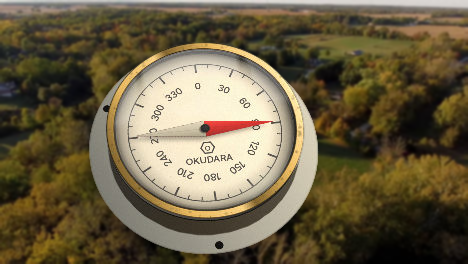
value=90 unit=°
